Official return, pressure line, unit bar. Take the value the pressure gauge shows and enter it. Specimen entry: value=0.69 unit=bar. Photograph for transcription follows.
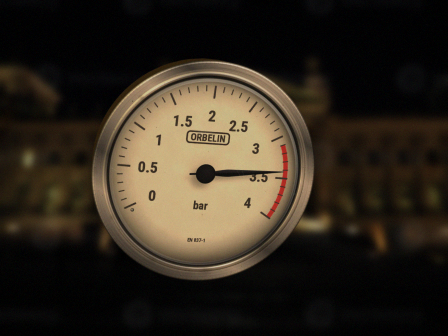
value=3.4 unit=bar
